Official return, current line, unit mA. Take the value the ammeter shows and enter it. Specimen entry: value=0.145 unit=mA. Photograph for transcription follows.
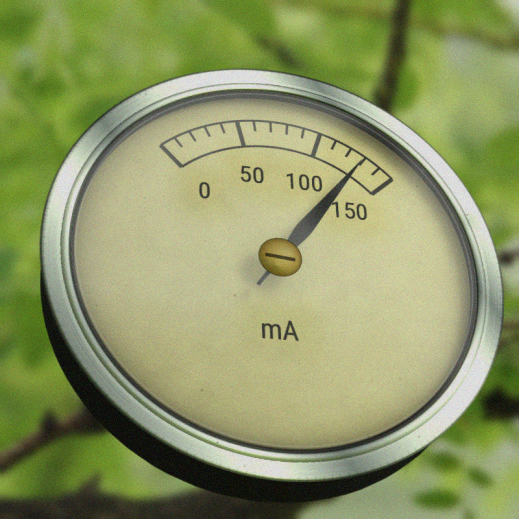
value=130 unit=mA
